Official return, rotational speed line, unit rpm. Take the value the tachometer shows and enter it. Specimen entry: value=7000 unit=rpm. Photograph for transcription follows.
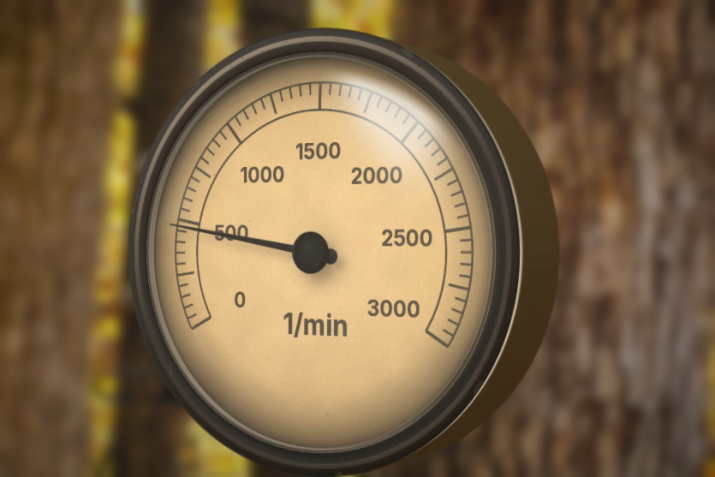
value=475 unit=rpm
